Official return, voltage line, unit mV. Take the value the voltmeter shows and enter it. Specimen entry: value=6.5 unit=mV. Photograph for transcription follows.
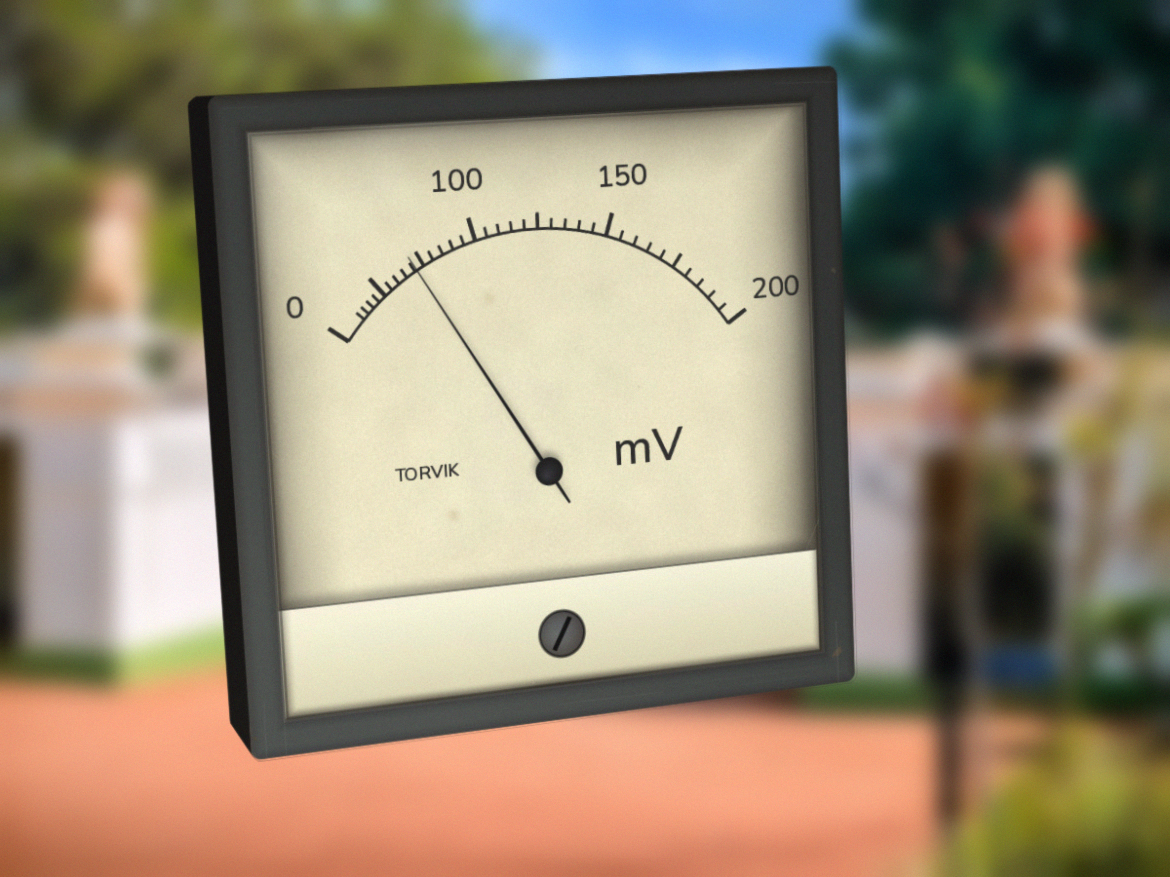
value=70 unit=mV
